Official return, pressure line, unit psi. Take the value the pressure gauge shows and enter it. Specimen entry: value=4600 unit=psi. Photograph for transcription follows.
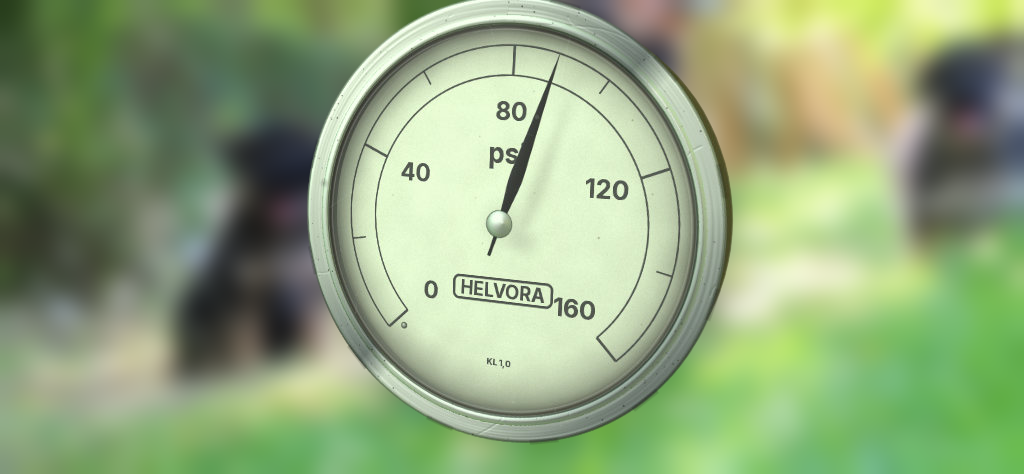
value=90 unit=psi
